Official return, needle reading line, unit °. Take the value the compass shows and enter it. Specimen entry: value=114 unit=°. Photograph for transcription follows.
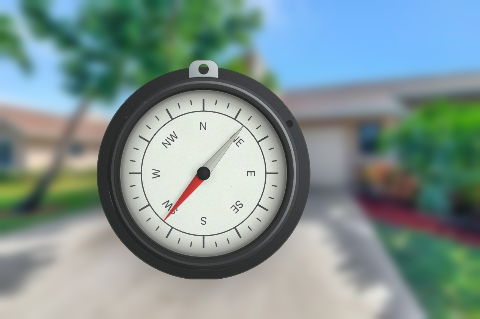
value=220 unit=°
